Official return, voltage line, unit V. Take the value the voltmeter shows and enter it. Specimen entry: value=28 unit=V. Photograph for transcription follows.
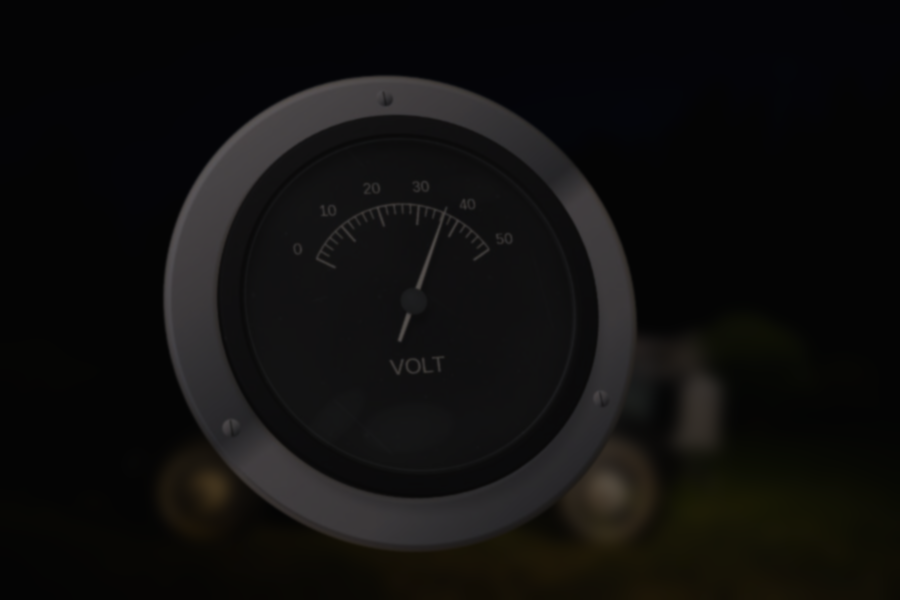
value=36 unit=V
